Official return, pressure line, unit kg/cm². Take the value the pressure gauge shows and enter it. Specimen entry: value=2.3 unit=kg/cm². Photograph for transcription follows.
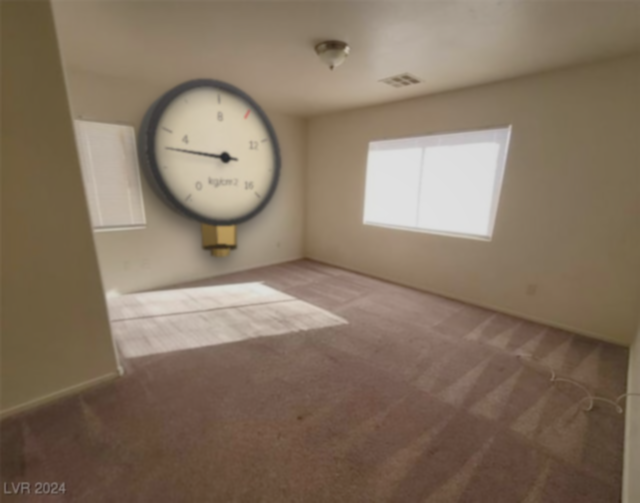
value=3 unit=kg/cm²
